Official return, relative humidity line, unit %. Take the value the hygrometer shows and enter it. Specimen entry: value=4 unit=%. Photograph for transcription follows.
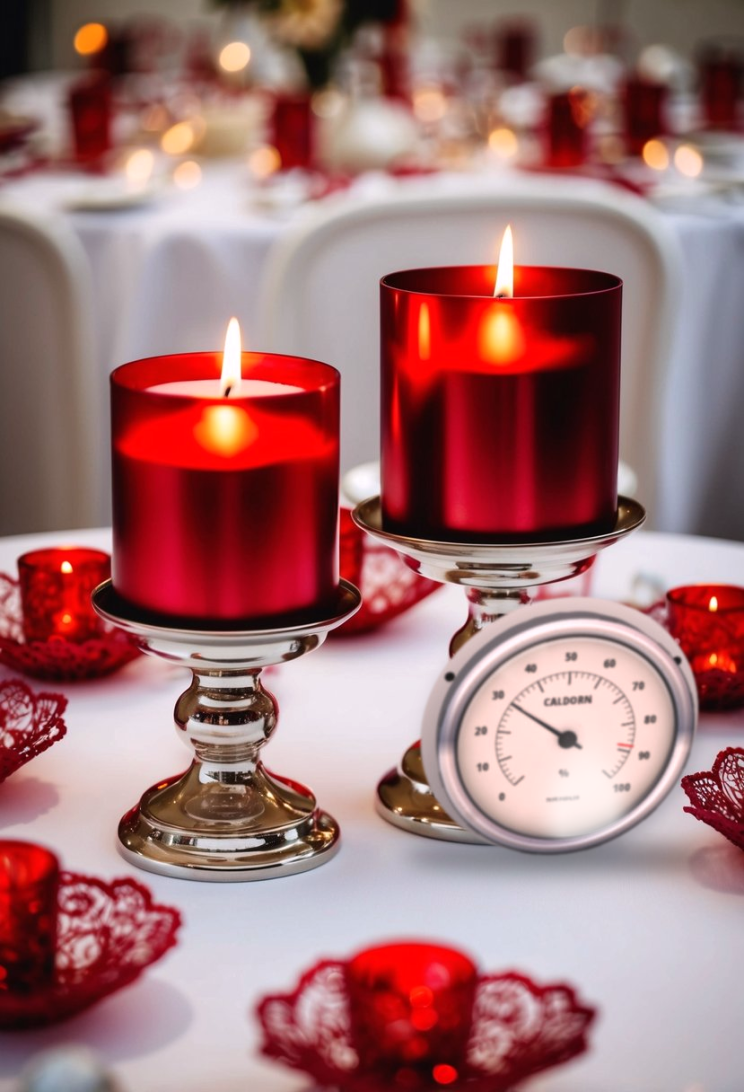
value=30 unit=%
